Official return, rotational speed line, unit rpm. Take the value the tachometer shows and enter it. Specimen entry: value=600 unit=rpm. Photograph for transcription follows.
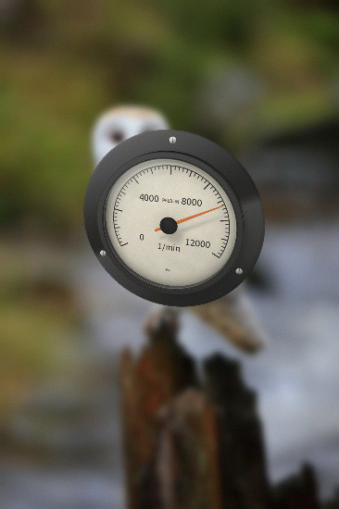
value=9200 unit=rpm
